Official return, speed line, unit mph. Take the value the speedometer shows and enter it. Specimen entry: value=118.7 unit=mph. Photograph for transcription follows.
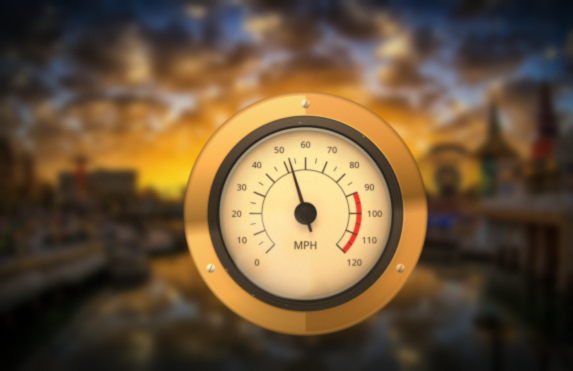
value=52.5 unit=mph
